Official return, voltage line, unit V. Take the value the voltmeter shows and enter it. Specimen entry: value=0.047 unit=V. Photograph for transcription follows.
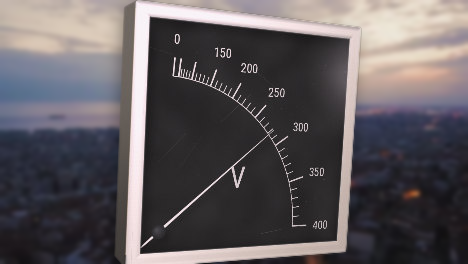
value=280 unit=V
